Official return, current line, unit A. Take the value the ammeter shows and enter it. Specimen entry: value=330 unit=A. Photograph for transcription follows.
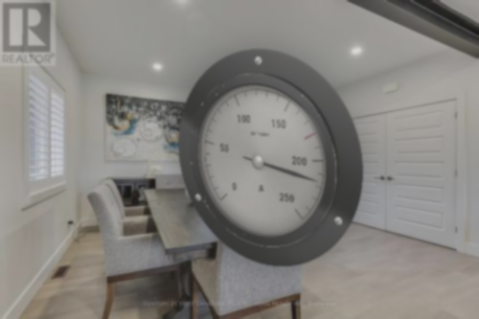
value=215 unit=A
